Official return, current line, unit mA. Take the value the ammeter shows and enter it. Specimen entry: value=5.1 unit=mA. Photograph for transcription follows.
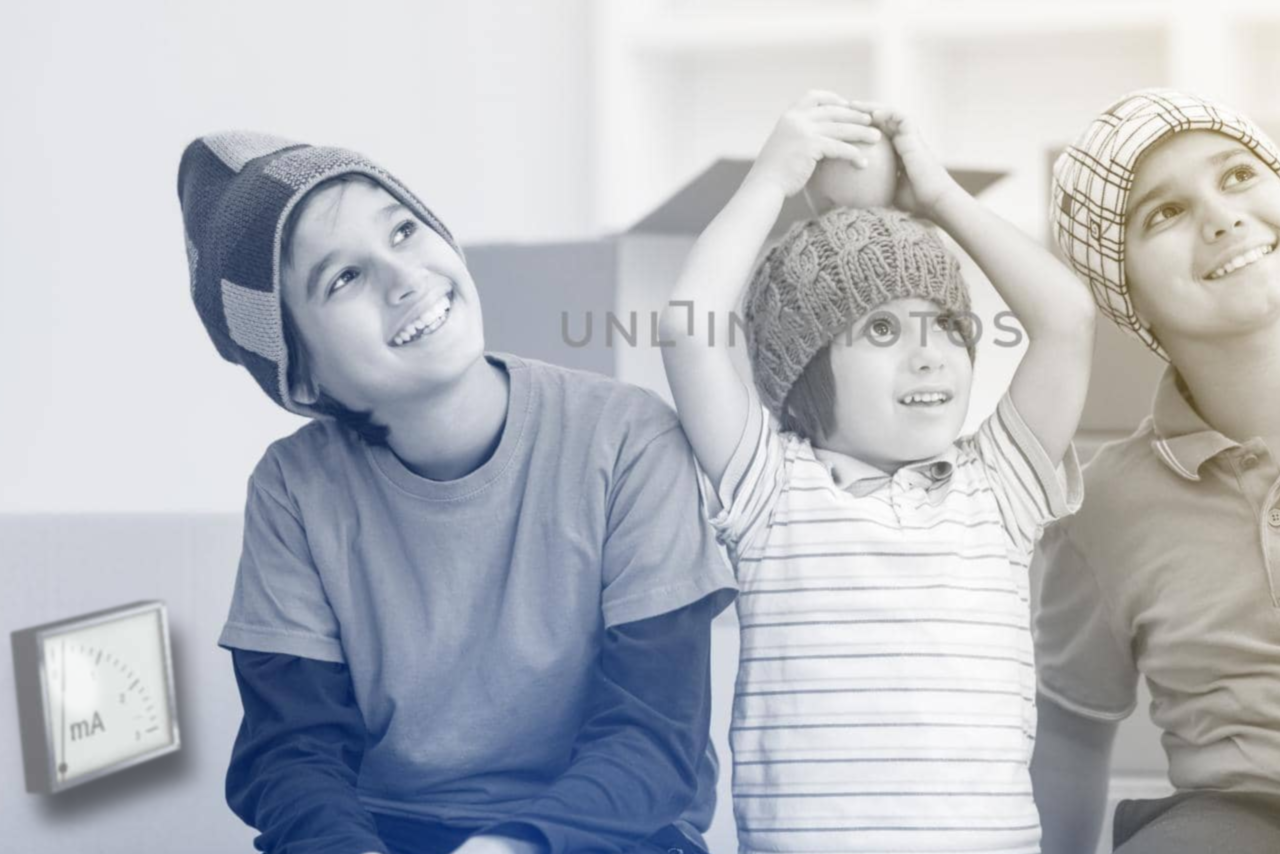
value=0.2 unit=mA
